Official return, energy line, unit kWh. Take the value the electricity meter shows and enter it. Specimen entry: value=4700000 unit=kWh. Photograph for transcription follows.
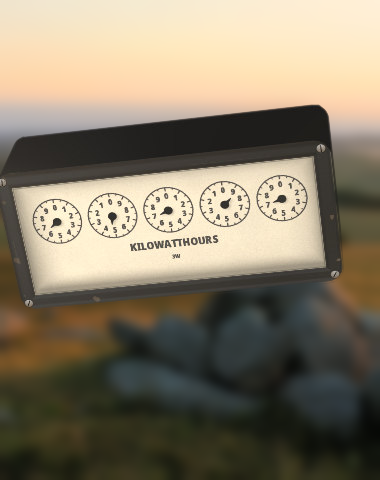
value=64687 unit=kWh
